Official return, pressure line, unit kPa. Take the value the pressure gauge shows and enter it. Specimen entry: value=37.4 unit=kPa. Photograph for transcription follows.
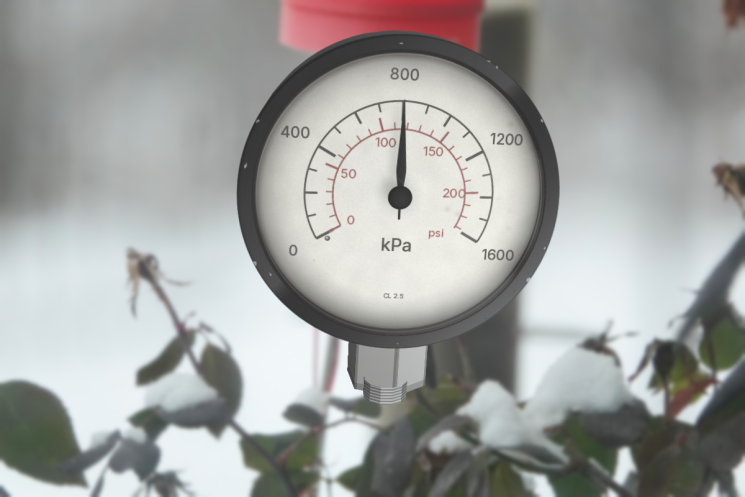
value=800 unit=kPa
